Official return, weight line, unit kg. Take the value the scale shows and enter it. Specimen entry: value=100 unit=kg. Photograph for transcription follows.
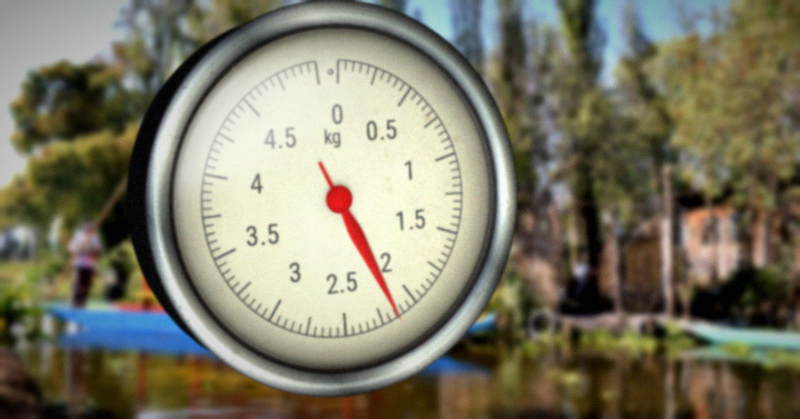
value=2.15 unit=kg
